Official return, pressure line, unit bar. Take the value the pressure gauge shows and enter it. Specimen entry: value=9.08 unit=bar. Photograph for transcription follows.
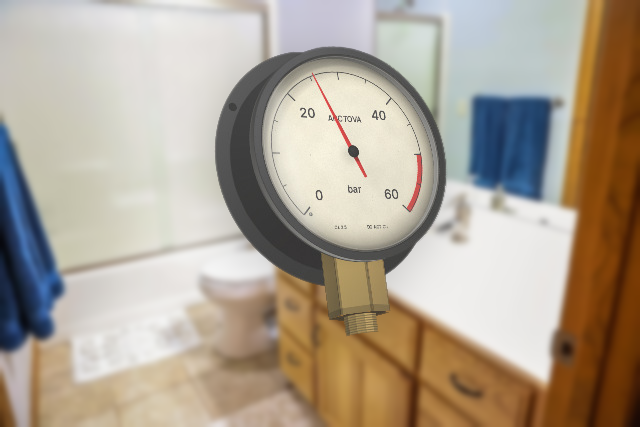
value=25 unit=bar
